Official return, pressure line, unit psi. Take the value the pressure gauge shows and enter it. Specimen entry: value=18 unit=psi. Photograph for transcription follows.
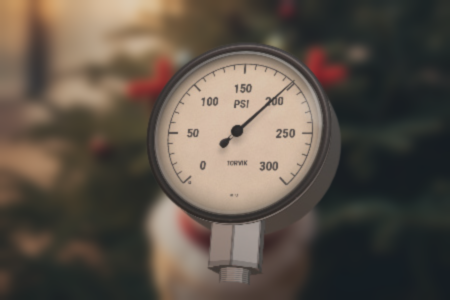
value=200 unit=psi
